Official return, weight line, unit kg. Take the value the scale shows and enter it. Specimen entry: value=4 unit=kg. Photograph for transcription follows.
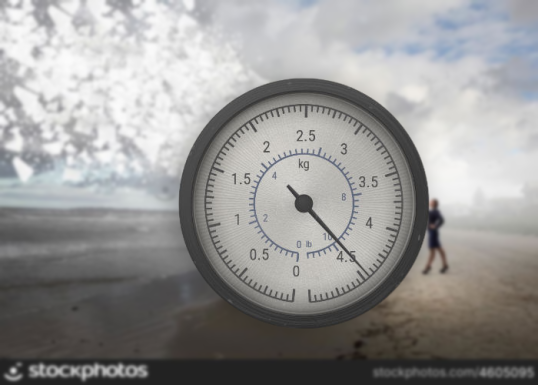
value=4.45 unit=kg
